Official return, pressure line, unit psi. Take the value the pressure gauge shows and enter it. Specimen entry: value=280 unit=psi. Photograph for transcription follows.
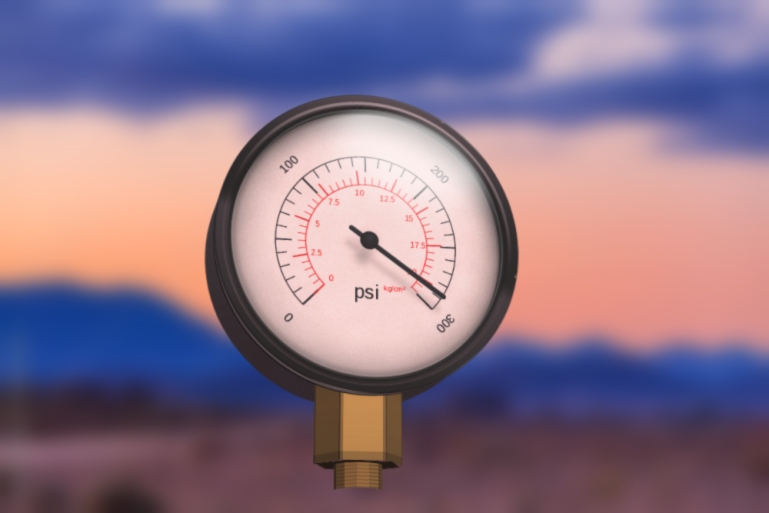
value=290 unit=psi
